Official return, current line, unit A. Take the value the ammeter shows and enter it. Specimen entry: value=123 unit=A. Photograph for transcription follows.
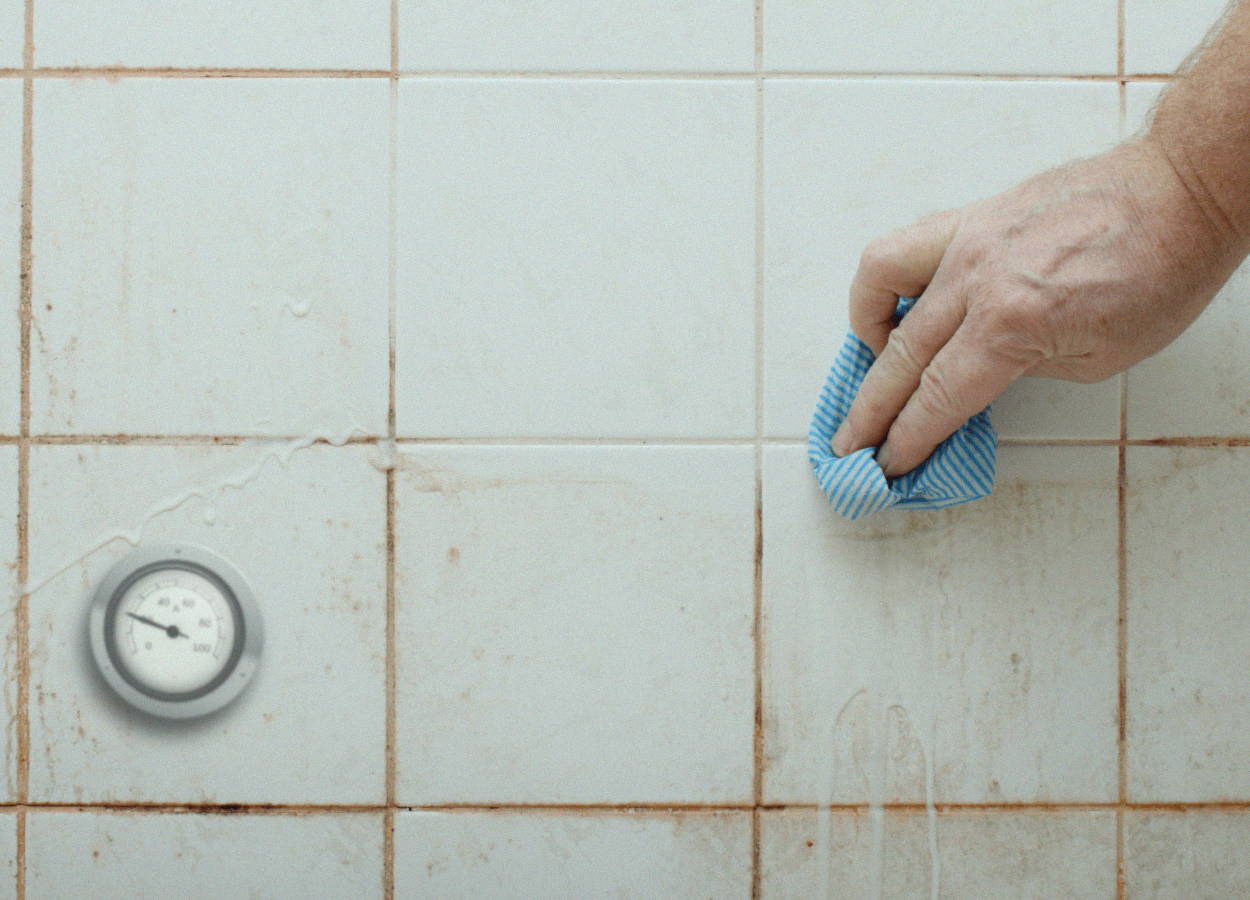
value=20 unit=A
